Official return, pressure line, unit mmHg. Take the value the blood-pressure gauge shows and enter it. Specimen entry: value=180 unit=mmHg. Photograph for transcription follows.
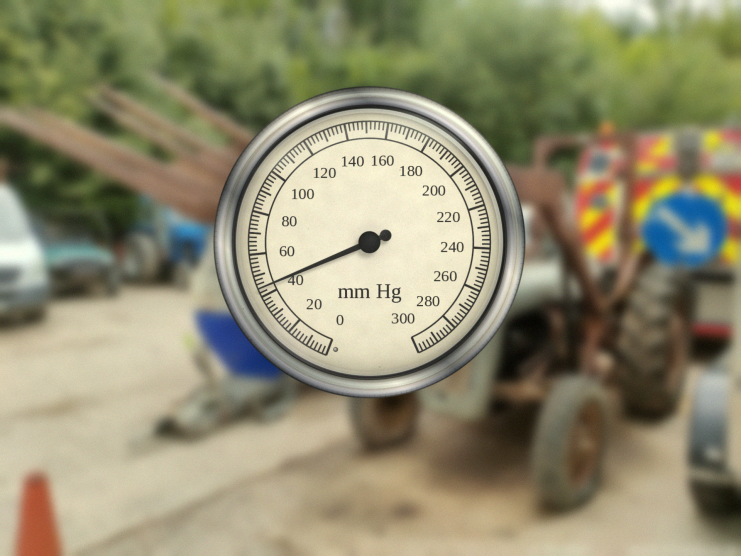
value=44 unit=mmHg
